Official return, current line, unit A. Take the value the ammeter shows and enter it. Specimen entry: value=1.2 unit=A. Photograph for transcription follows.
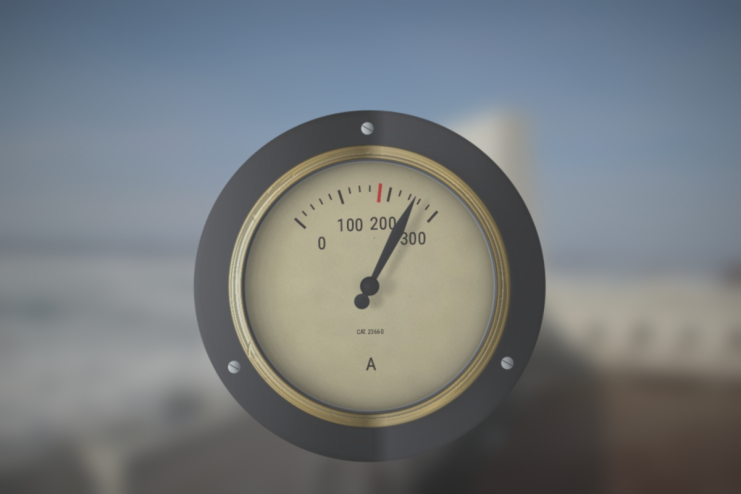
value=250 unit=A
